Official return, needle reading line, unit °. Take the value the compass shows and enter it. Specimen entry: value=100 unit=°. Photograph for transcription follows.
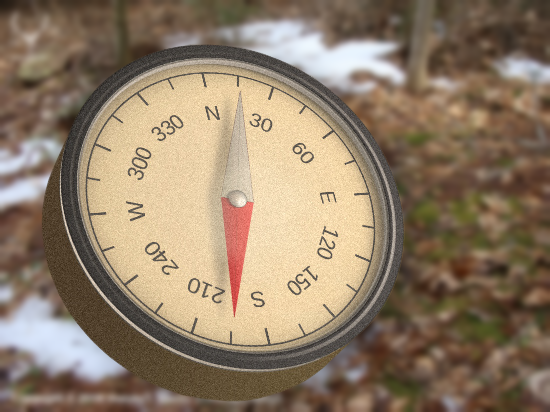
value=195 unit=°
